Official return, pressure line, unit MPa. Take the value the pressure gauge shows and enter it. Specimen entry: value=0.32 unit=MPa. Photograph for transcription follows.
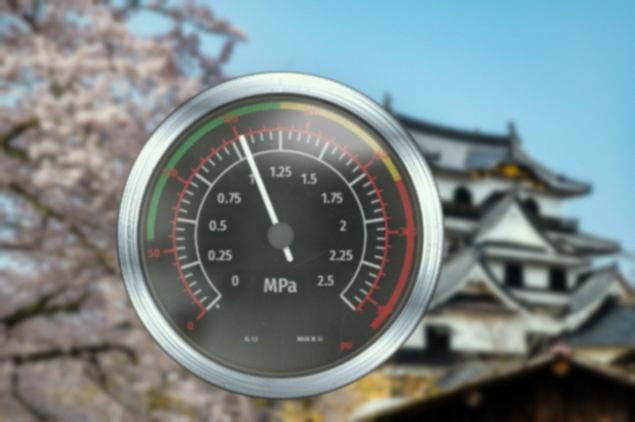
value=1.05 unit=MPa
